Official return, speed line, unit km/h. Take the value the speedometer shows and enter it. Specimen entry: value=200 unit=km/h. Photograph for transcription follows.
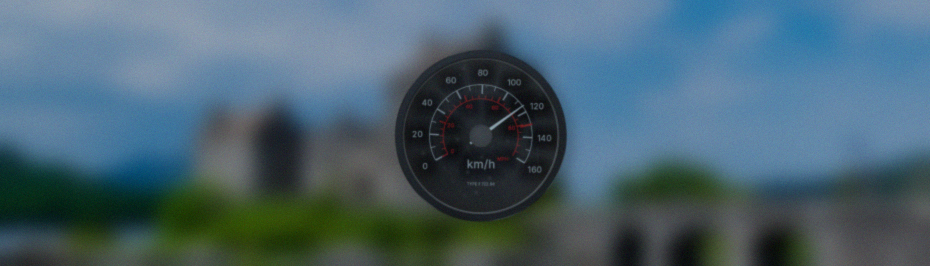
value=115 unit=km/h
